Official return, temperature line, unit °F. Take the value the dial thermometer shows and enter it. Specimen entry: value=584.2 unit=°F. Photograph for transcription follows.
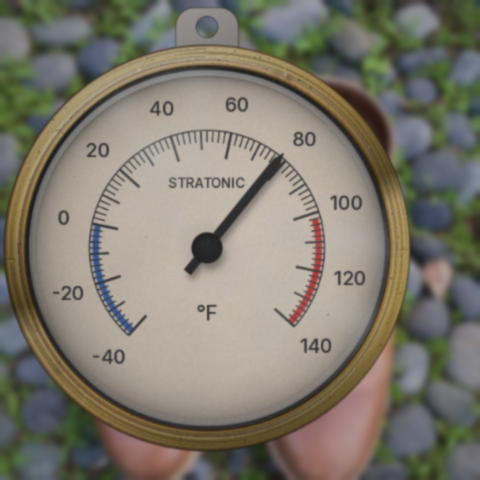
value=78 unit=°F
